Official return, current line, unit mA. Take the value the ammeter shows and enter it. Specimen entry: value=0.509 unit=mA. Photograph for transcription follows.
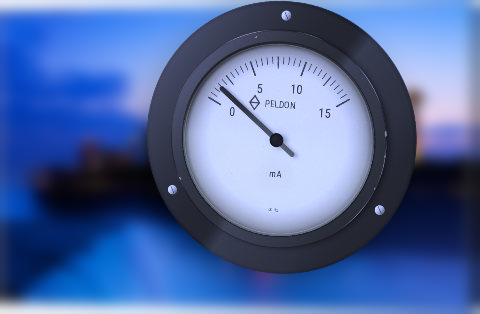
value=1.5 unit=mA
